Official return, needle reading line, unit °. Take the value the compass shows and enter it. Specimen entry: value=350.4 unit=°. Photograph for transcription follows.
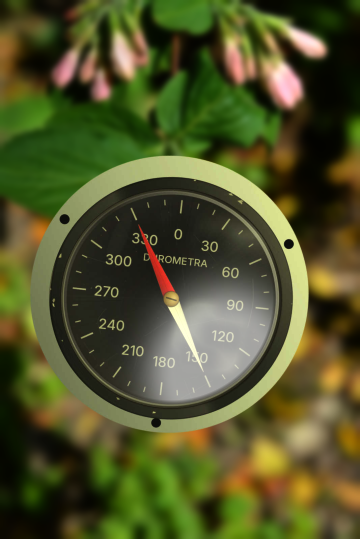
value=330 unit=°
